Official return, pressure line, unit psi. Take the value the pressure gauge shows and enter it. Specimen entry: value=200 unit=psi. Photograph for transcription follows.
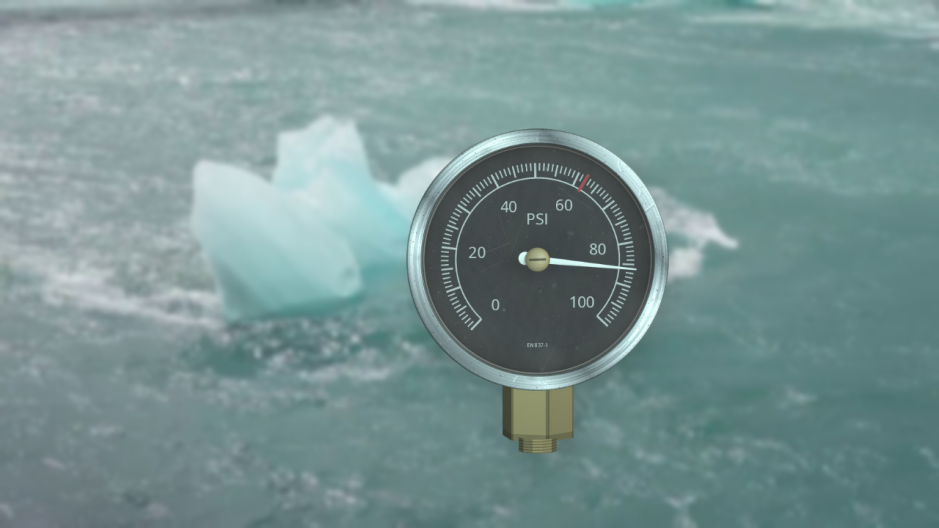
value=86 unit=psi
